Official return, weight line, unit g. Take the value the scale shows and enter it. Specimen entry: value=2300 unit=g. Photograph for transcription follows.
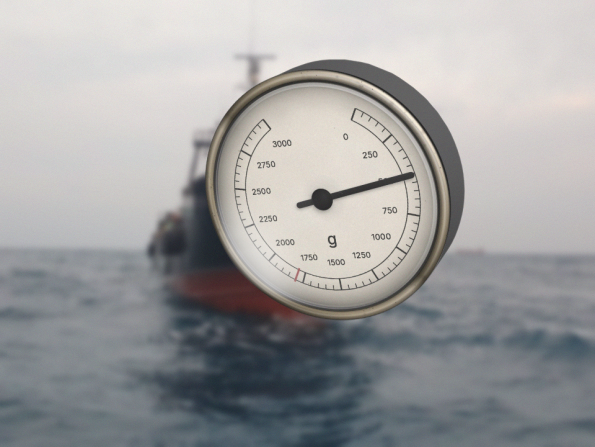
value=500 unit=g
